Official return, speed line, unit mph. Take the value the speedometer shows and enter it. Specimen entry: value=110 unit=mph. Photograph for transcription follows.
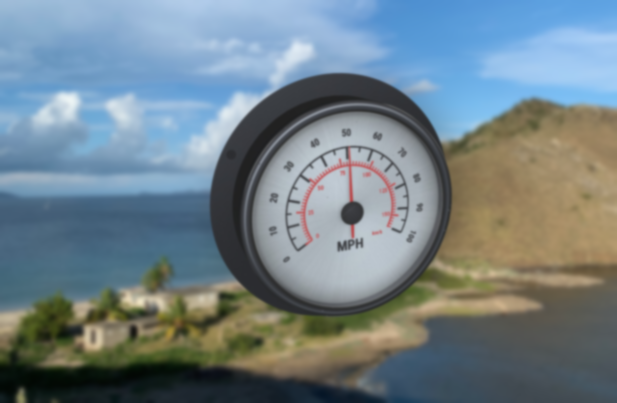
value=50 unit=mph
